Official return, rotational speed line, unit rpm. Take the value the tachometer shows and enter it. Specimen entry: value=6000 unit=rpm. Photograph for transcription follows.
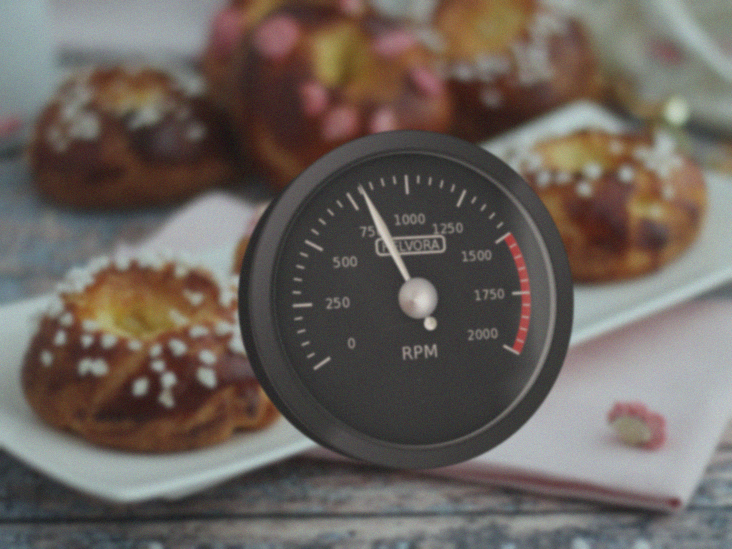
value=800 unit=rpm
